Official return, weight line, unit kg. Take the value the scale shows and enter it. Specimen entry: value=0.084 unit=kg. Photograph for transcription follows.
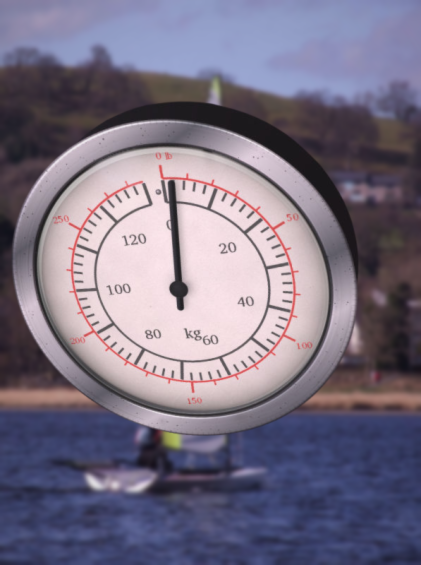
value=2 unit=kg
